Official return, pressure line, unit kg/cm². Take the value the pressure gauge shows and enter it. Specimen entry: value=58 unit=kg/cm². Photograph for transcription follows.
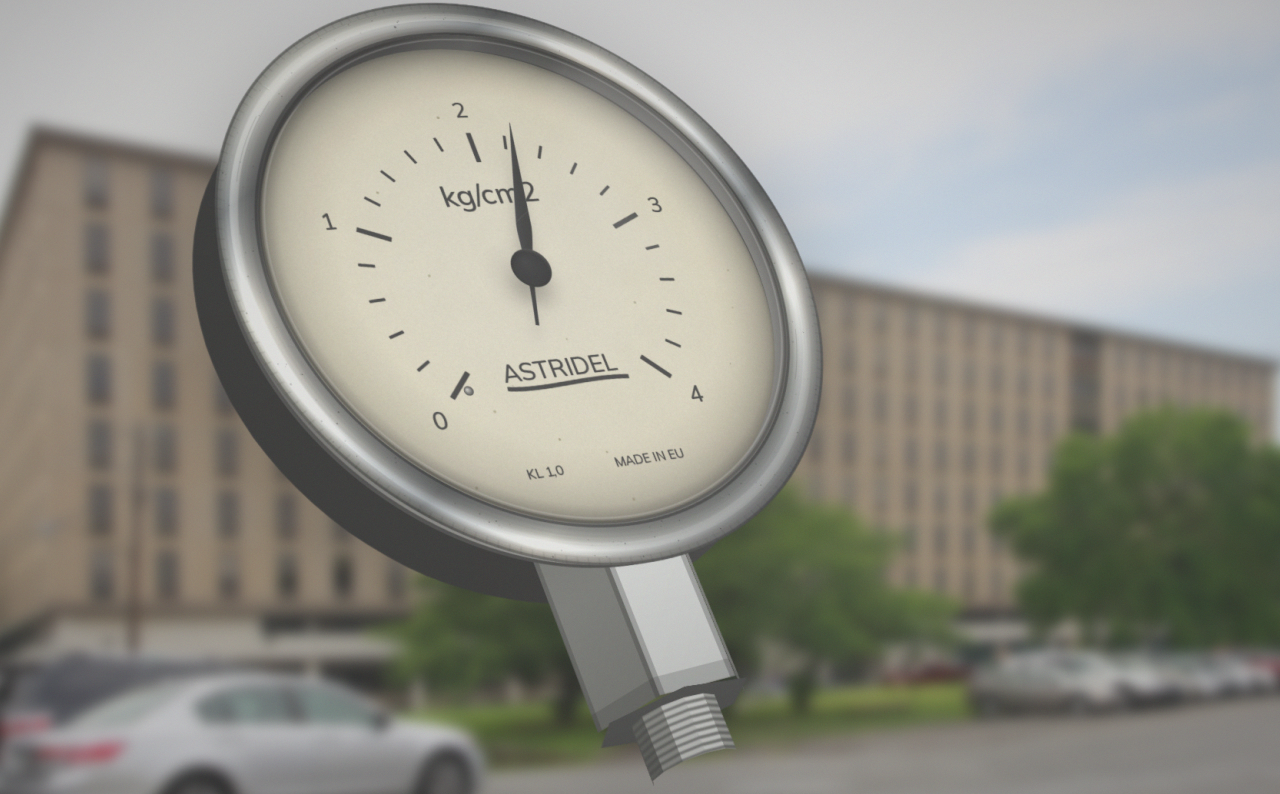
value=2.2 unit=kg/cm²
